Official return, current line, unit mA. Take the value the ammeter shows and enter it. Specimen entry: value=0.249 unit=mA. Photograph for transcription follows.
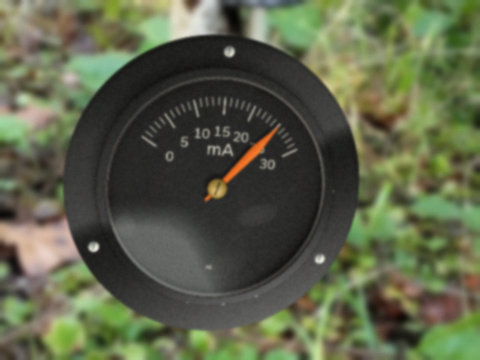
value=25 unit=mA
